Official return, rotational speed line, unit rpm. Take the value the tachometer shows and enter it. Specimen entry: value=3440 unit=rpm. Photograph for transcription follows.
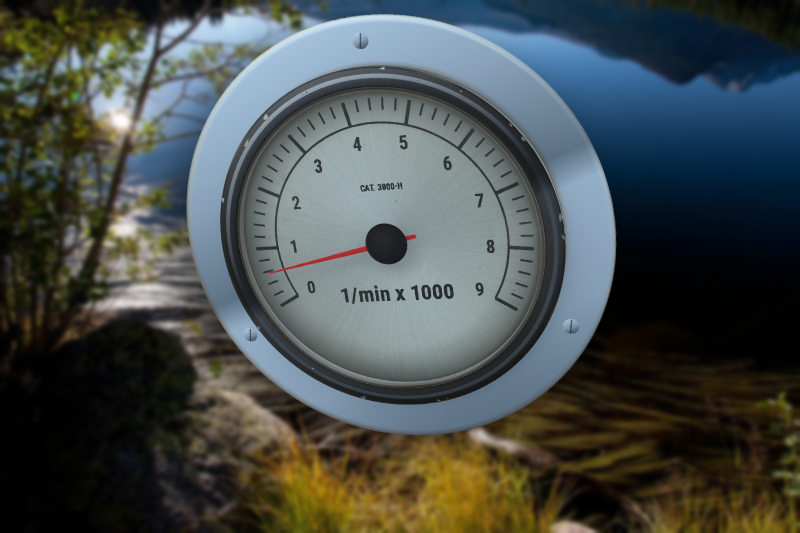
value=600 unit=rpm
